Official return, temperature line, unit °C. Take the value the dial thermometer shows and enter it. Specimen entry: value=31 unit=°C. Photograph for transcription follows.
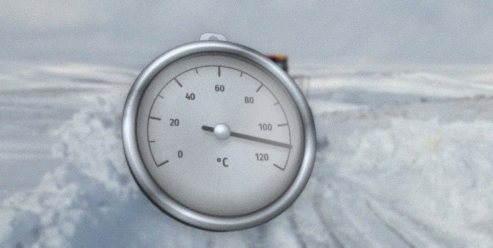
value=110 unit=°C
